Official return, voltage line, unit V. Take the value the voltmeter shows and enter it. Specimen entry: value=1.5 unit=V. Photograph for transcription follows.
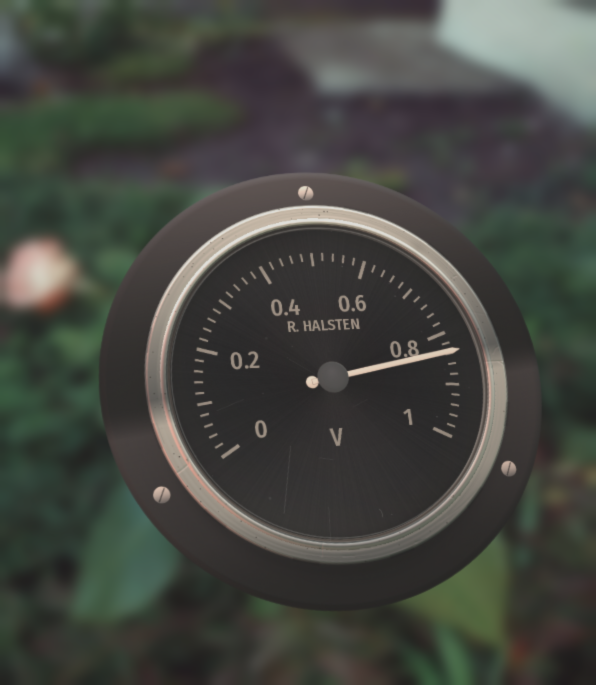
value=0.84 unit=V
